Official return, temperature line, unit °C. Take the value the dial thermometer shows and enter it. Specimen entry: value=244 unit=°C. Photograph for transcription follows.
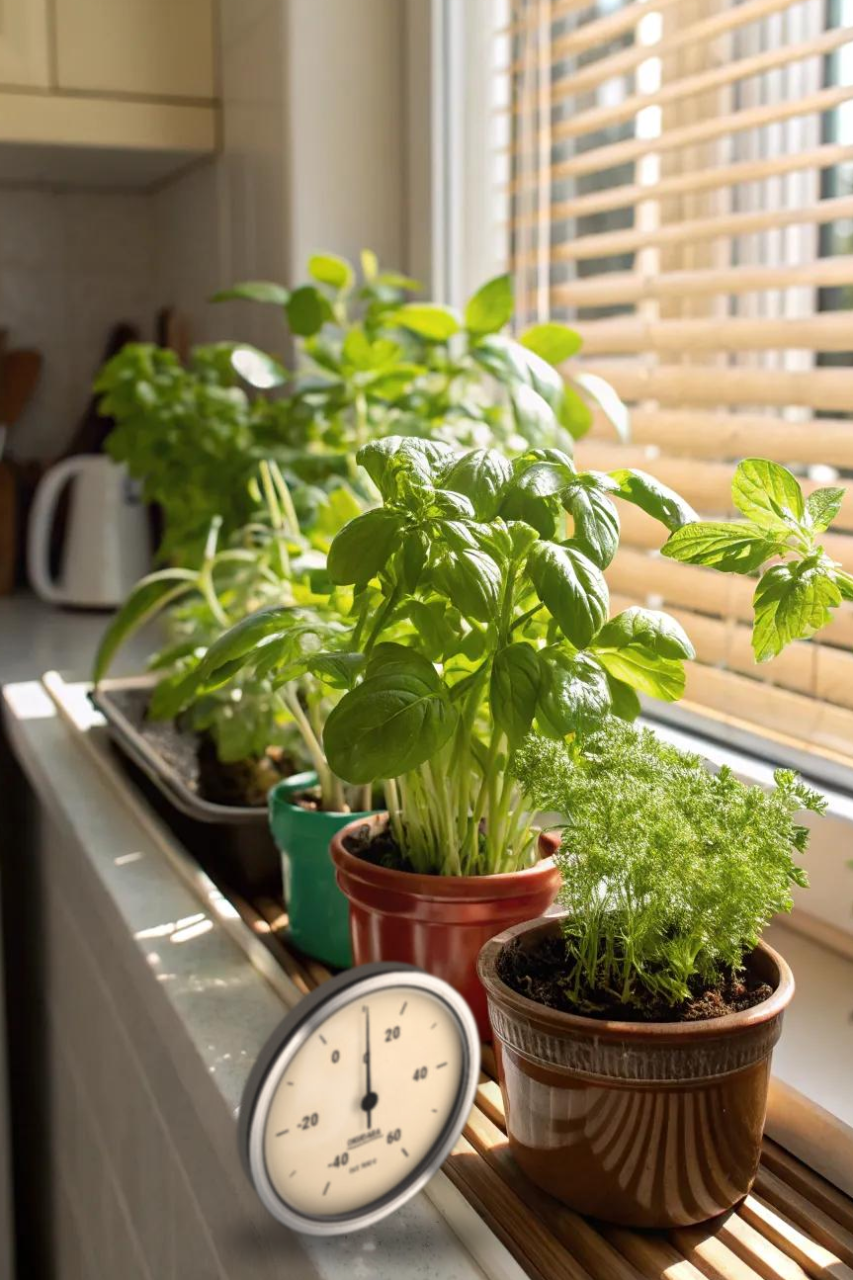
value=10 unit=°C
